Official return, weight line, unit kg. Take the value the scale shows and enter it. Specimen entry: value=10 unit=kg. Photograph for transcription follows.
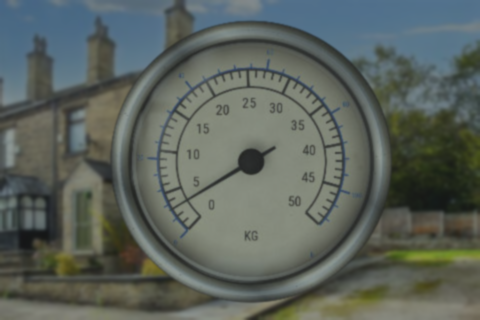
value=3 unit=kg
